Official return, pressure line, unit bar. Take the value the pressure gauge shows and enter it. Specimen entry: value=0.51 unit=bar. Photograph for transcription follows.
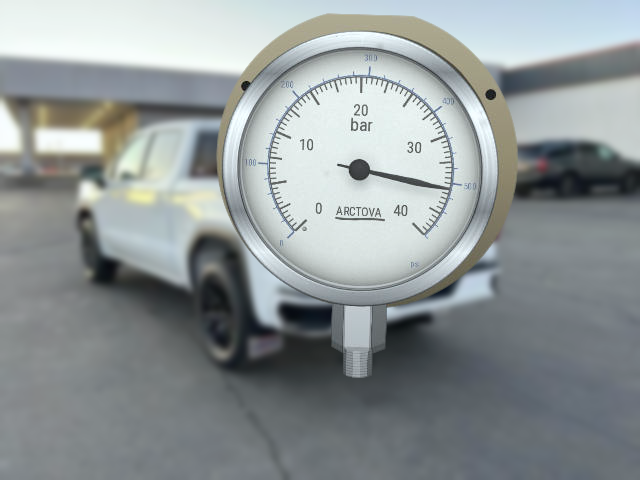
value=35 unit=bar
